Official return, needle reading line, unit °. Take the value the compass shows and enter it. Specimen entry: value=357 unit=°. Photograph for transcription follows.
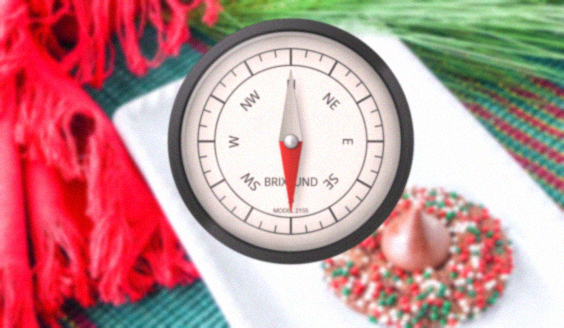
value=180 unit=°
